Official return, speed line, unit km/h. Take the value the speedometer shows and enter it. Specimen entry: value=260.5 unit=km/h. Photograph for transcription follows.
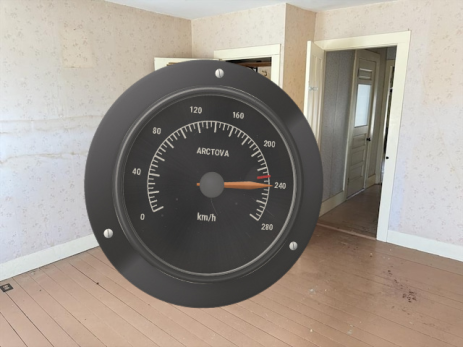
value=240 unit=km/h
